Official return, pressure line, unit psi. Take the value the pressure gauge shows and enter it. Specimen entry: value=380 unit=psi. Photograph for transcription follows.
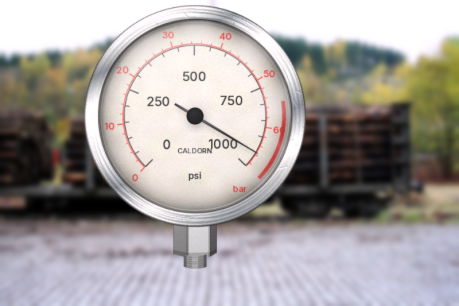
value=950 unit=psi
